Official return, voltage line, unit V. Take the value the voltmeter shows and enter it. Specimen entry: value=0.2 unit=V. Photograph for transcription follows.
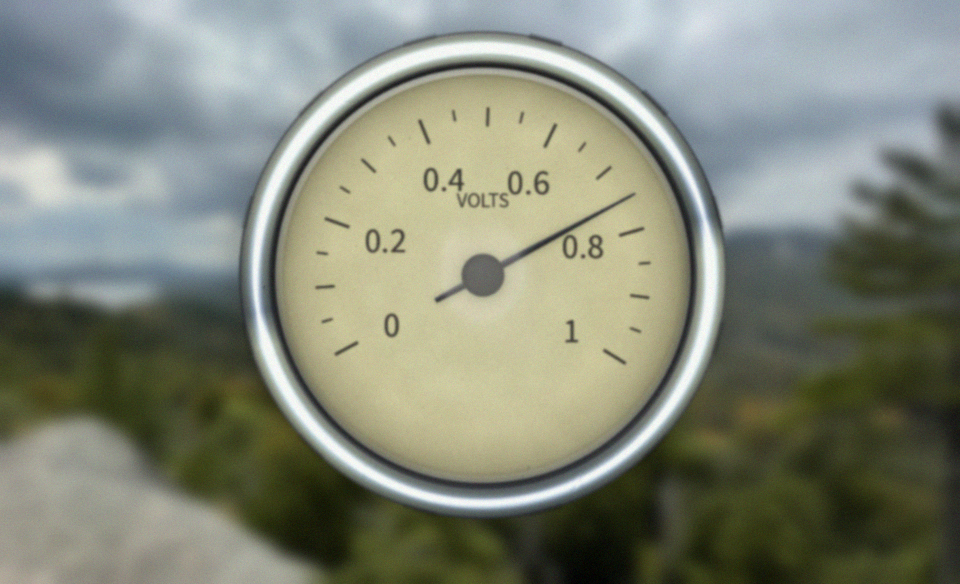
value=0.75 unit=V
